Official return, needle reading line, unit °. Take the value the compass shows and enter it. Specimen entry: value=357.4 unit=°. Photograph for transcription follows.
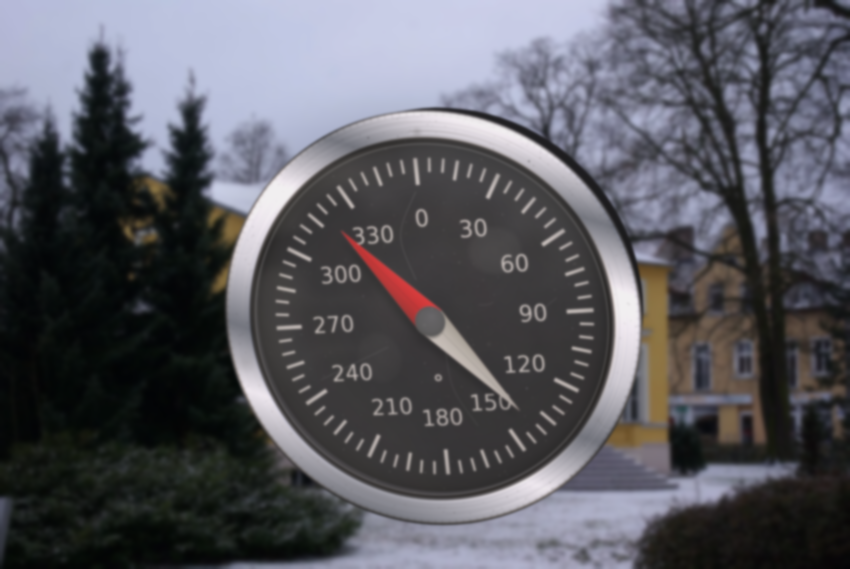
value=320 unit=°
